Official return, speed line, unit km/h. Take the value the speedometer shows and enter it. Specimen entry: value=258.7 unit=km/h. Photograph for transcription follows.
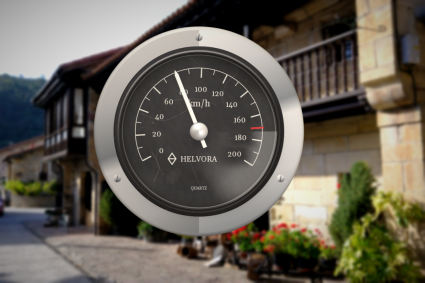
value=80 unit=km/h
